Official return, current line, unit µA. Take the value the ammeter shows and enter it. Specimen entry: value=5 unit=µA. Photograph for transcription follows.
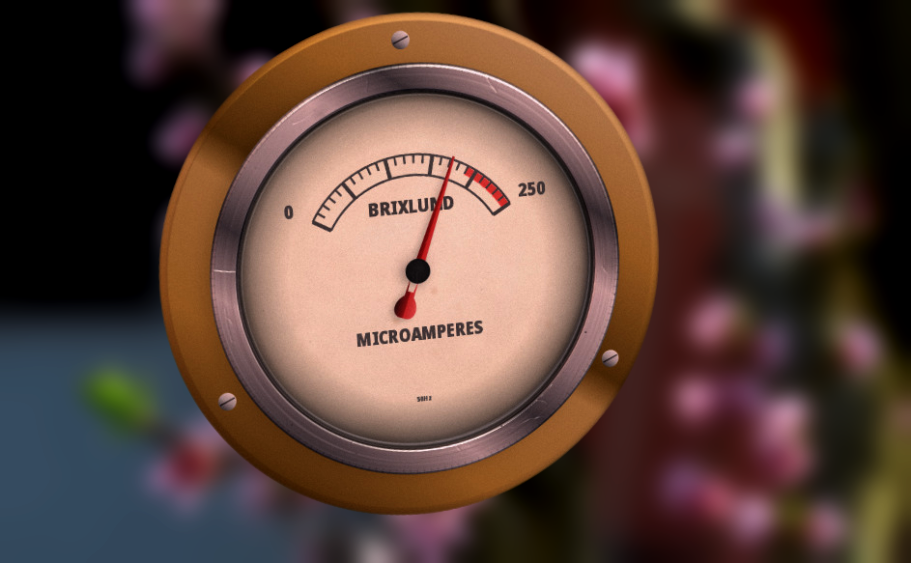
value=170 unit=µA
